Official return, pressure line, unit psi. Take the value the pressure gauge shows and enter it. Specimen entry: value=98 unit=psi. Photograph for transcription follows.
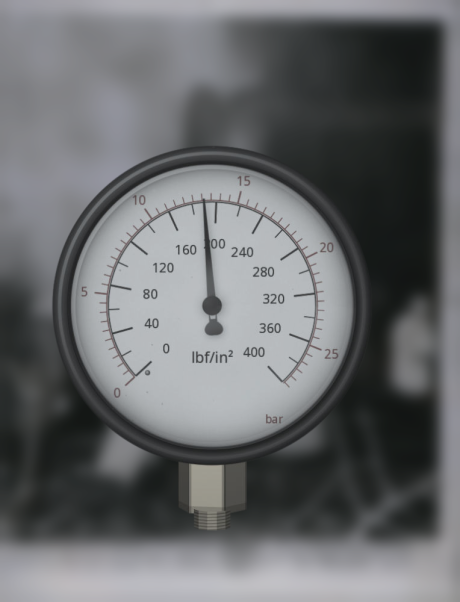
value=190 unit=psi
